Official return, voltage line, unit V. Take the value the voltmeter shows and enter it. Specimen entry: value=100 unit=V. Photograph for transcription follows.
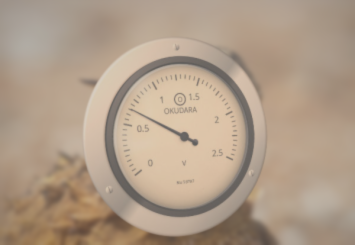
value=0.65 unit=V
